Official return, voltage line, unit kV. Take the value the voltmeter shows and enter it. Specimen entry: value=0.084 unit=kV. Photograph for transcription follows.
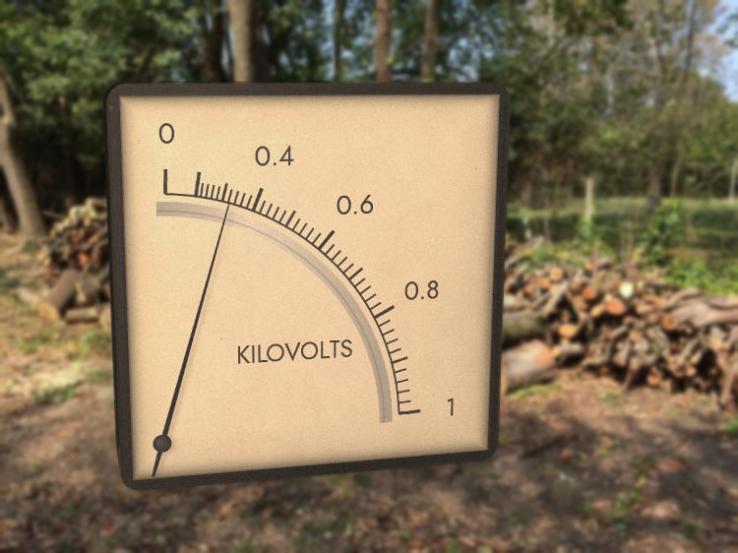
value=0.32 unit=kV
